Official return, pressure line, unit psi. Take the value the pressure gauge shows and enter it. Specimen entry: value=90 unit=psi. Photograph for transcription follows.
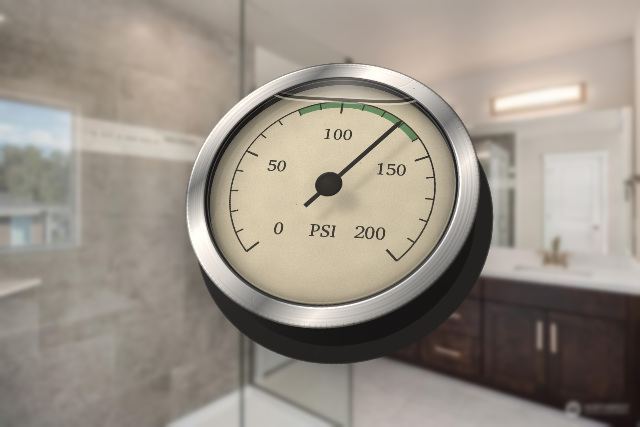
value=130 unit=psi
